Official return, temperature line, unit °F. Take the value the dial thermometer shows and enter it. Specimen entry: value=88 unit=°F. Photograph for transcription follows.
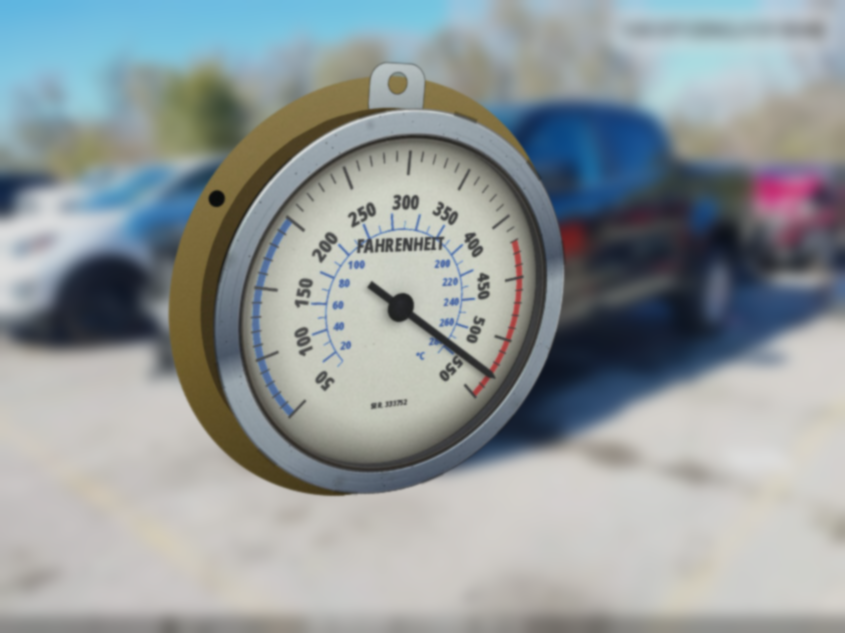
value=530 unit=°F
